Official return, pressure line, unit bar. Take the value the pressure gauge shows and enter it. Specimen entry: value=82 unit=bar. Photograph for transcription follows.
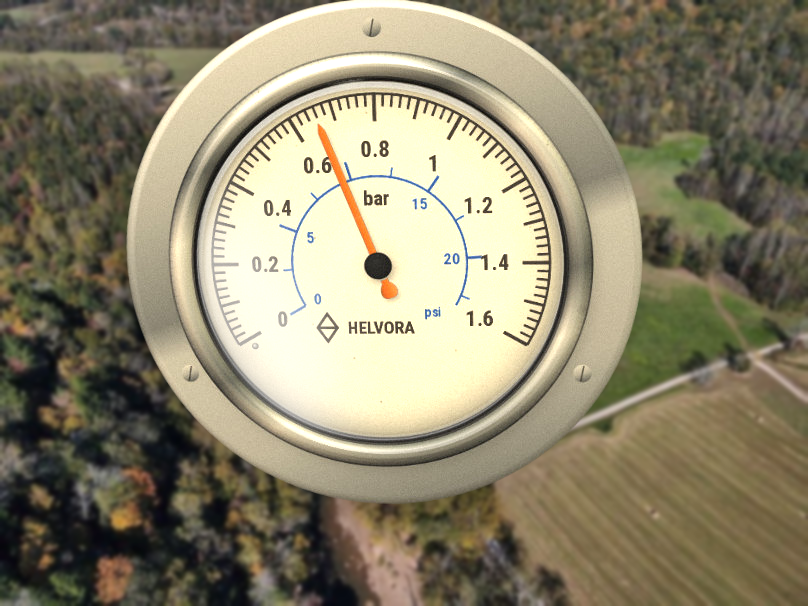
value=0.66 unit=bar
